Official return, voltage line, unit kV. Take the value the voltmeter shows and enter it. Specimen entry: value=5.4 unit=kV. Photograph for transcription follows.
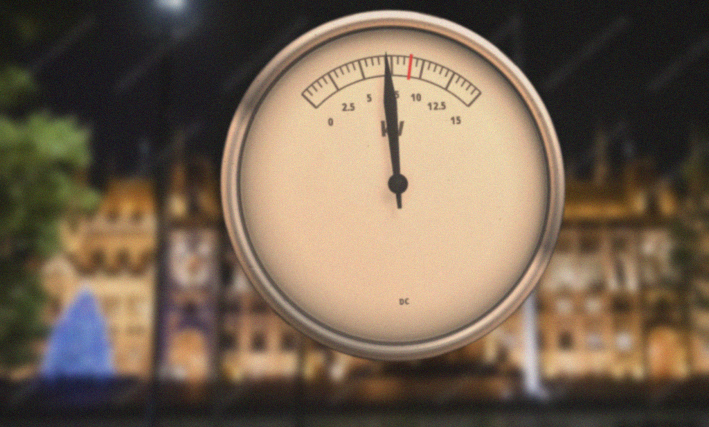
value=7 unit=kV
